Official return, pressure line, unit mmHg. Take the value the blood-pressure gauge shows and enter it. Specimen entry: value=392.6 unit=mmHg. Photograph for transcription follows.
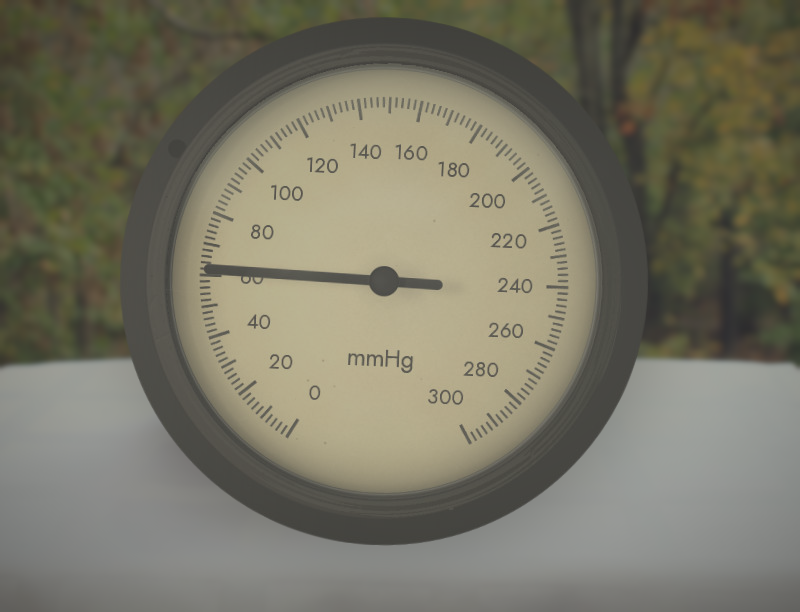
value=62 unit=mmHg
